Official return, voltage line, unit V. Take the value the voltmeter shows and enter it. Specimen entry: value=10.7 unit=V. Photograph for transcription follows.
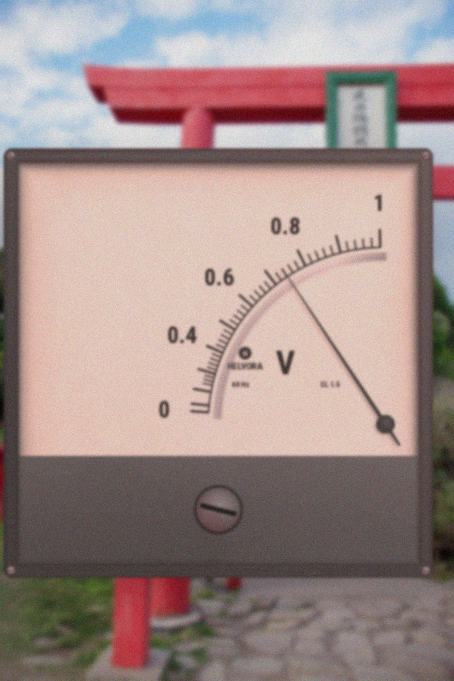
value=0.74 unit=V
